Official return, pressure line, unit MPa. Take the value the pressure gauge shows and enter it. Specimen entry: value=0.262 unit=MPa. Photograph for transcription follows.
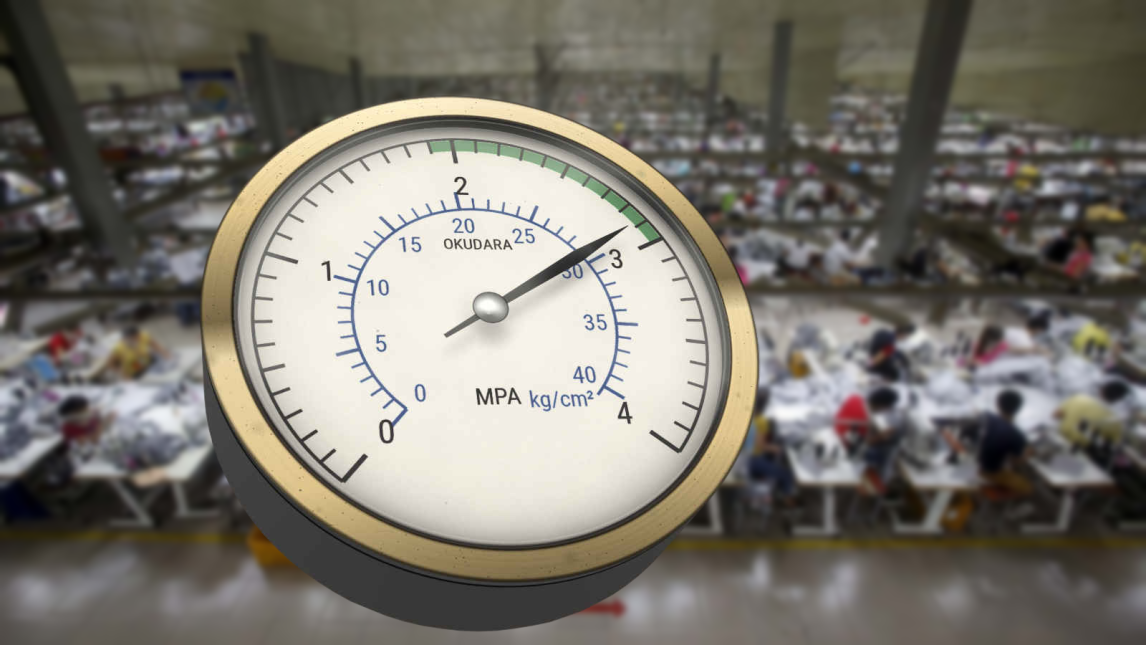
value=2.9 unit=MPa
